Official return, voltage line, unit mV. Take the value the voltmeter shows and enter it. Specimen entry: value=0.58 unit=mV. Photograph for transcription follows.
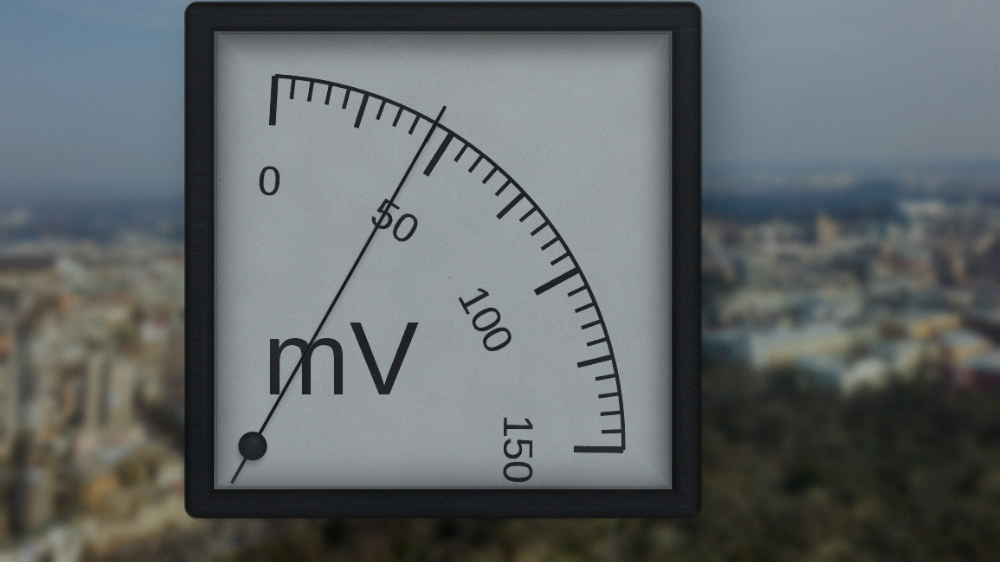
value=45 unit=mV
